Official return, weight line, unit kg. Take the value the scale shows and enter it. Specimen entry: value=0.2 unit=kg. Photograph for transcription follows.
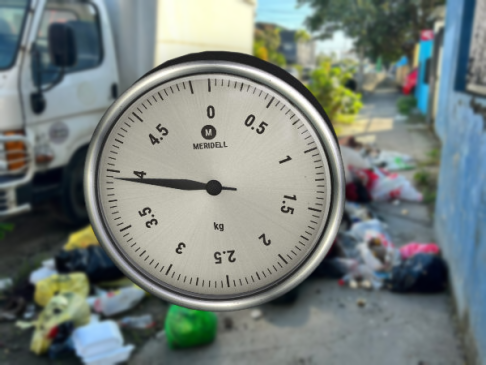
value=3.95 unit=kg
